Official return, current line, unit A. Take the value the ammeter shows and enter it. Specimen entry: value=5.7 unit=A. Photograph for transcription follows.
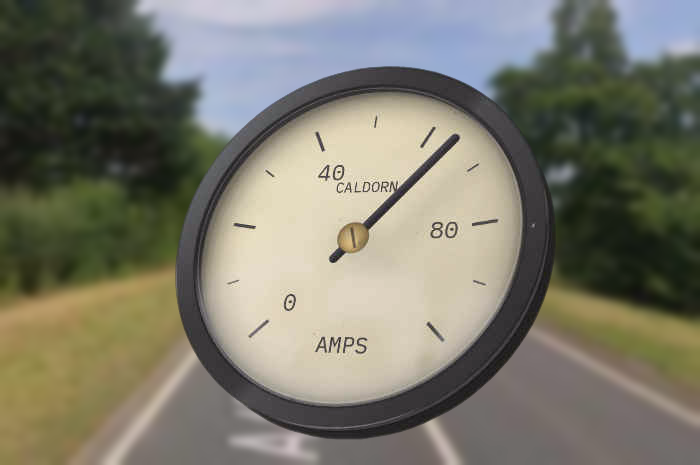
value=65 unit=A
